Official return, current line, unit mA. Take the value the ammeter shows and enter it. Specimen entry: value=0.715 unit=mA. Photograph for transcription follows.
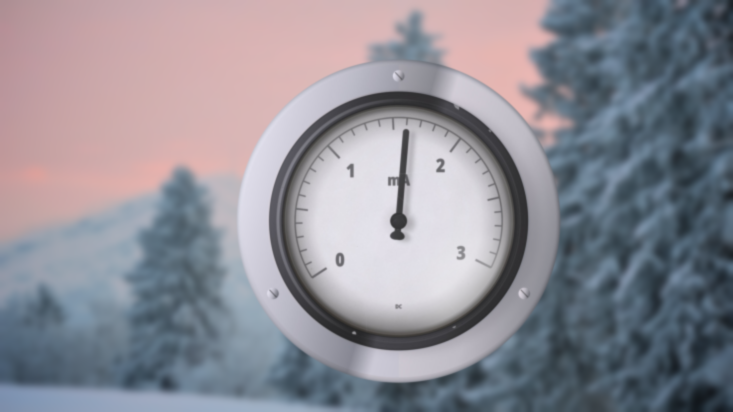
value=1.6 unit=mA
